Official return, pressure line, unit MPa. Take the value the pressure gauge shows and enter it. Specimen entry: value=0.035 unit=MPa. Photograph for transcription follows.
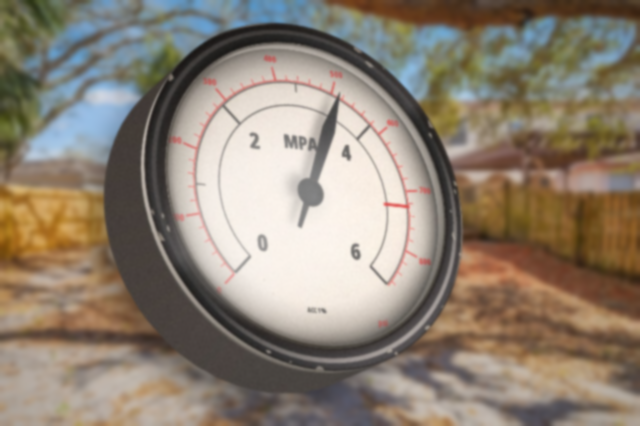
value=3.5 unit=MPa
